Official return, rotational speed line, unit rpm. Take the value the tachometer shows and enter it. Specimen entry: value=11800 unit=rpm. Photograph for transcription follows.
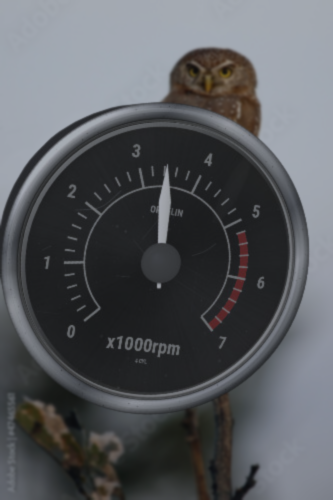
value=3400 unit=rpm
